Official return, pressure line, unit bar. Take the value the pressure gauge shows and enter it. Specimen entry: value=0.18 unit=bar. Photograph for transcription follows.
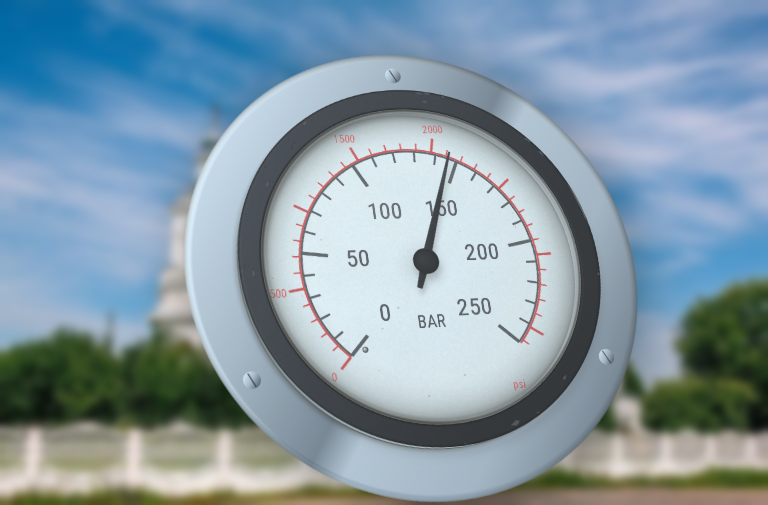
value=145 unit=bar
